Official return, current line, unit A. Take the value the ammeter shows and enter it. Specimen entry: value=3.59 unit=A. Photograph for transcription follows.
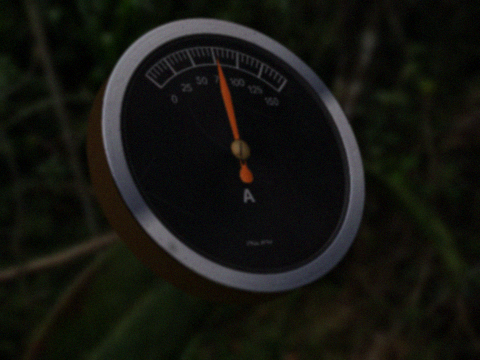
value=75 unit=A
